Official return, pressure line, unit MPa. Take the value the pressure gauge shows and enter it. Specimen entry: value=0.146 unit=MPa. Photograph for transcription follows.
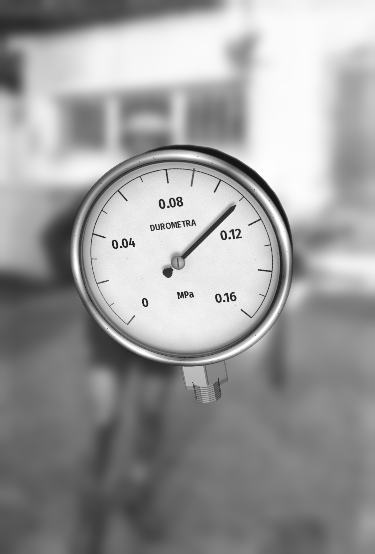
value=0.11 unit=MPa
